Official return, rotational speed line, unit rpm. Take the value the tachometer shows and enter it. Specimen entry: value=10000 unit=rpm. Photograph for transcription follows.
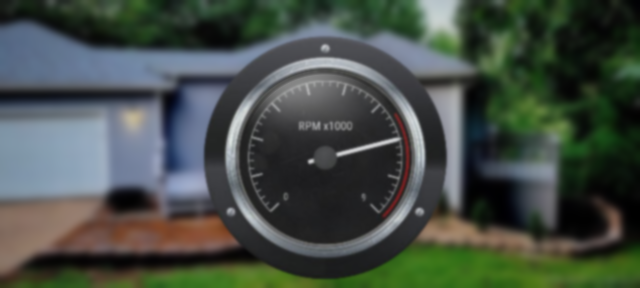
value=7000 unit=rpm
